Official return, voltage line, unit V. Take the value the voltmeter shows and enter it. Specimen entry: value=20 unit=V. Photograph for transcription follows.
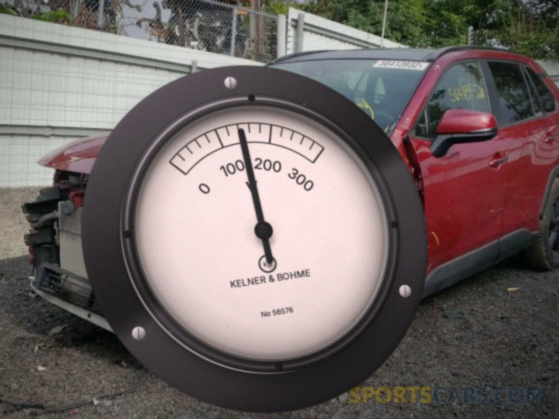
value=140 unit=V
